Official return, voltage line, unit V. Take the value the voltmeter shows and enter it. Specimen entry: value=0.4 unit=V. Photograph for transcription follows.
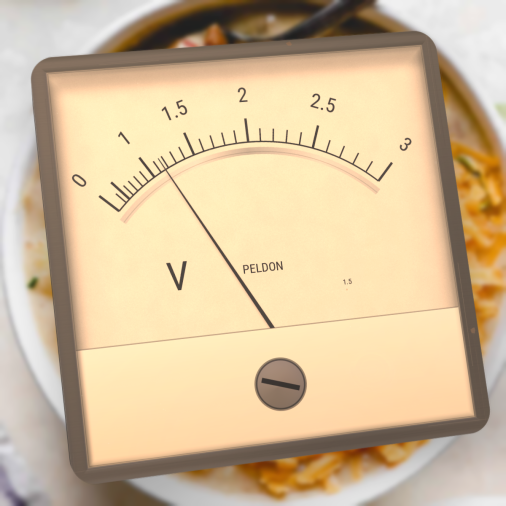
value=1.15 unit=V
